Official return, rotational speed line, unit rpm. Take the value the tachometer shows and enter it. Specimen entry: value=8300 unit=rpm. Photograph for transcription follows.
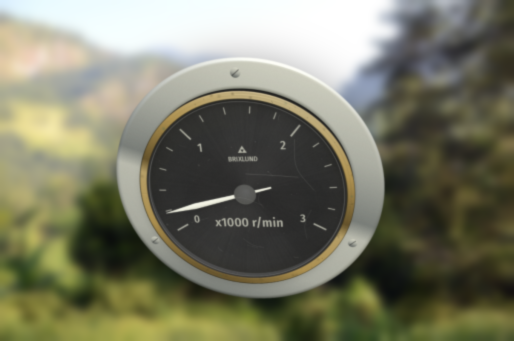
value=200 unit=rpm
